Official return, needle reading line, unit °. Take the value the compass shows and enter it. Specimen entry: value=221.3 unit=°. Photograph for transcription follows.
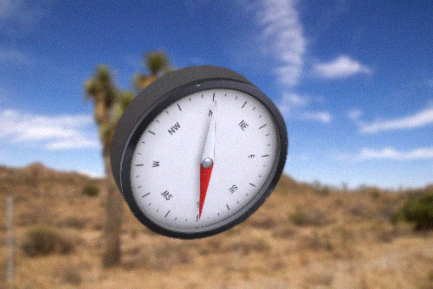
value=180 unit=°
